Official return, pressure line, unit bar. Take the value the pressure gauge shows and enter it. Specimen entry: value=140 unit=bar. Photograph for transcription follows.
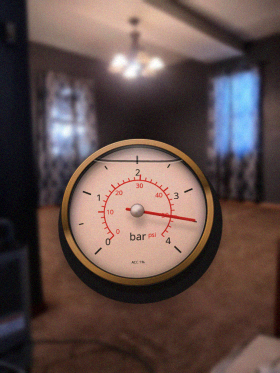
value=3.5 unit=bar
